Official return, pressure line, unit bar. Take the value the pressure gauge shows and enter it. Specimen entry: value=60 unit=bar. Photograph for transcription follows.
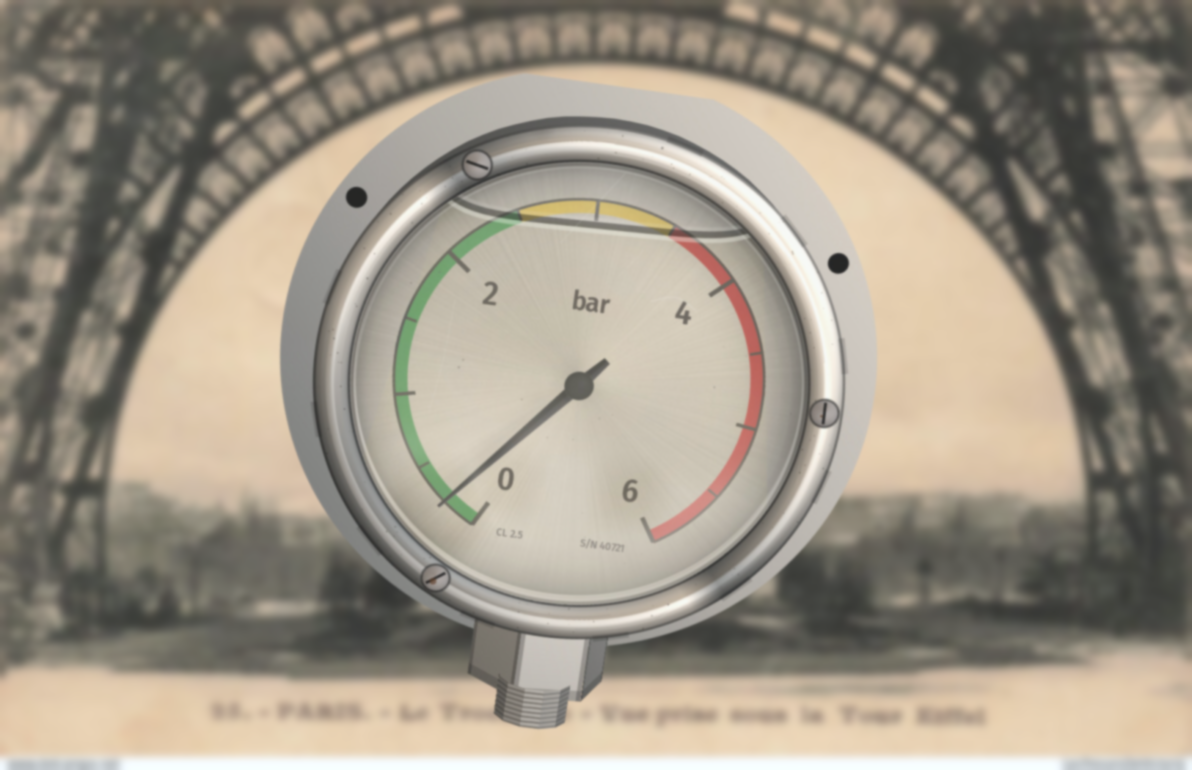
value=0.25 unit=bar
